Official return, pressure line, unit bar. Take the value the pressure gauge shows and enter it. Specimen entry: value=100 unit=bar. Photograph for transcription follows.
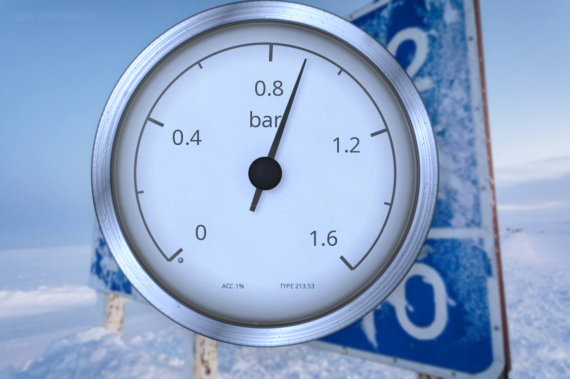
value=0.9 unit=bar
